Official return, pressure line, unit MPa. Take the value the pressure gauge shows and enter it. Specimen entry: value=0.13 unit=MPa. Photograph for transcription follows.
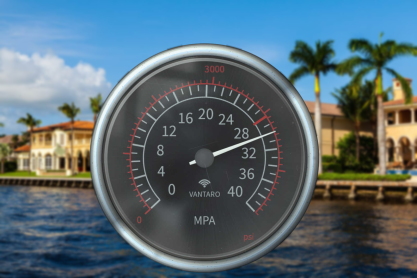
value=30 unit=MPa
